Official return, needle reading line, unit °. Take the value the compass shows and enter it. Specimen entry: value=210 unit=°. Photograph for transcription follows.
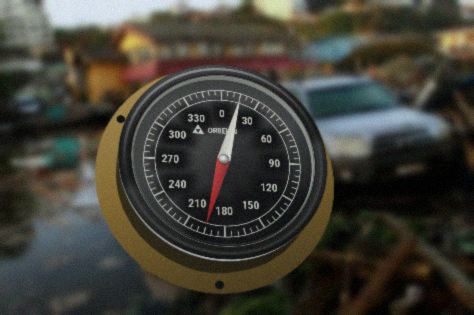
value=195 unit=°
